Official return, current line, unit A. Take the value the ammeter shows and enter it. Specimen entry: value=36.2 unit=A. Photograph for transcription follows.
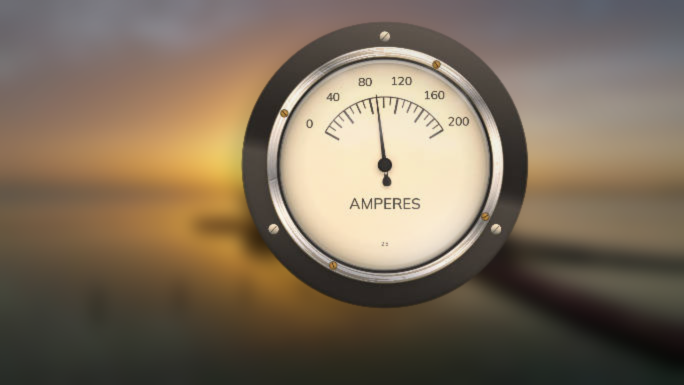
value=90 unit=A
